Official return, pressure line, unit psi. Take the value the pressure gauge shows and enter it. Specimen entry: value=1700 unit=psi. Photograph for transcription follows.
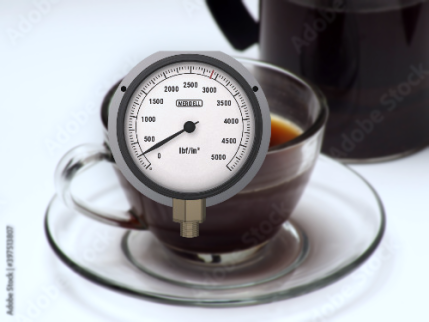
value=250 unit=psi
